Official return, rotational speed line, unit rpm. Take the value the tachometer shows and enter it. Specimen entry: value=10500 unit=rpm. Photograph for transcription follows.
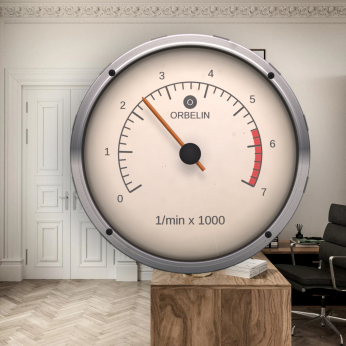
value=2400 unit=rpm
